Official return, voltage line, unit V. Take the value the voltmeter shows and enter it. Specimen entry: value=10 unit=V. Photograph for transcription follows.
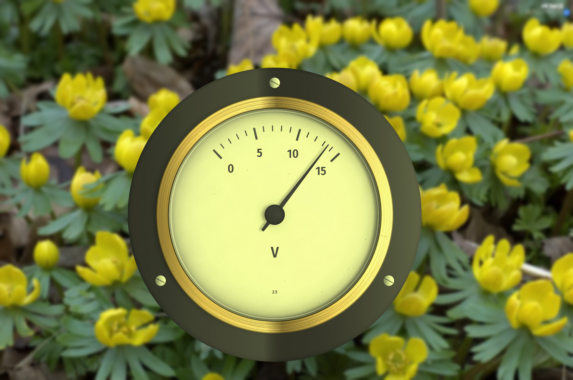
value=13.5 unit=V
